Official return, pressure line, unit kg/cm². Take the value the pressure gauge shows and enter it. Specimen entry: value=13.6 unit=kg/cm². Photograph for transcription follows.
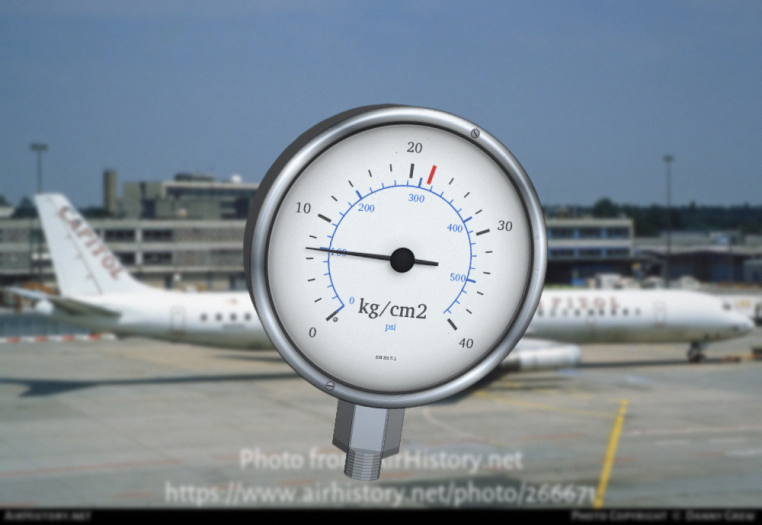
value=7 unit=kg/cm²
